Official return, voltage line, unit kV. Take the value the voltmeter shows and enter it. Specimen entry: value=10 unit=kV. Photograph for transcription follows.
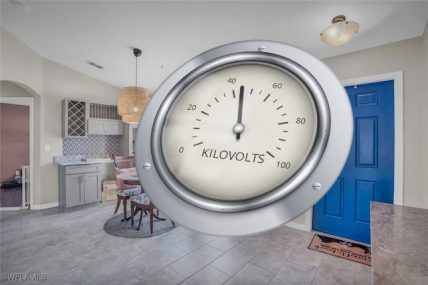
value=45 unit=kV
